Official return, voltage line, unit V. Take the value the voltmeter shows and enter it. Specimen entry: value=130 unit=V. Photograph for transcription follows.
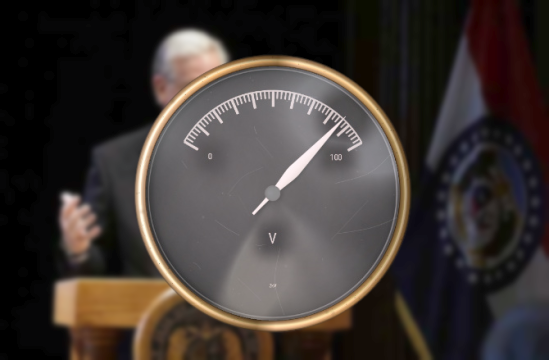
value=86 unit=V
